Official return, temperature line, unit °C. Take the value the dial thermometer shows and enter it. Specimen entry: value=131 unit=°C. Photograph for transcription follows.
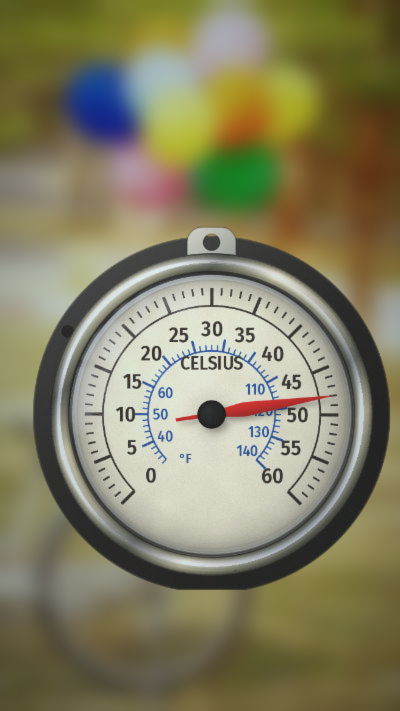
value=48 unit=°C
